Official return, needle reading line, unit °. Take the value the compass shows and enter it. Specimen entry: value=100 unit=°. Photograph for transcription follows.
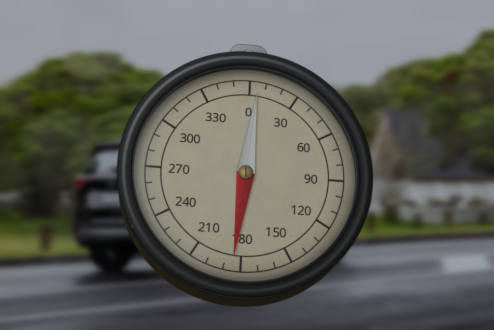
value=185 unit=°
